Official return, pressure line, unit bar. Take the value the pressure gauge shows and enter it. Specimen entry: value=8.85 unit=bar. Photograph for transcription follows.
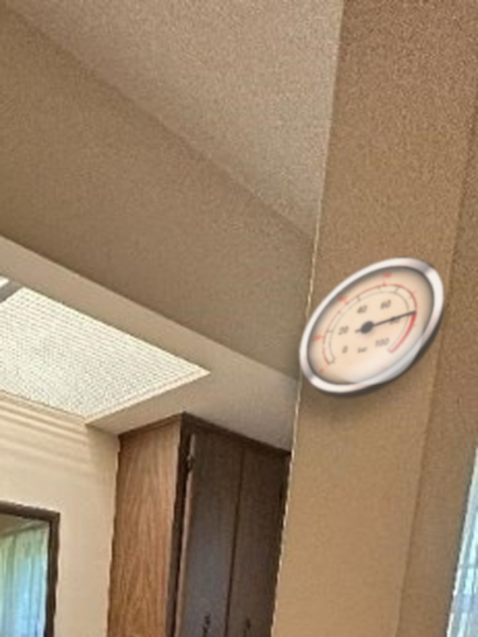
value=80 unit=bar
